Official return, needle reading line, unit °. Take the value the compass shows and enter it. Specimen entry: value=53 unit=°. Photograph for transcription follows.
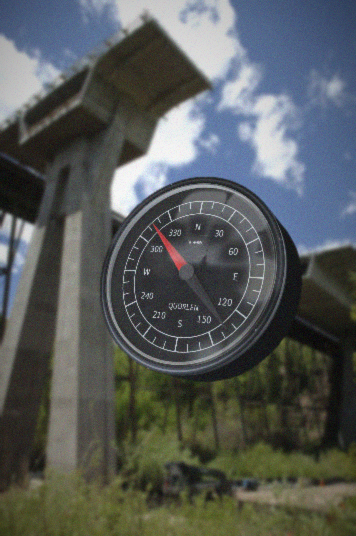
value=315 unit=°
